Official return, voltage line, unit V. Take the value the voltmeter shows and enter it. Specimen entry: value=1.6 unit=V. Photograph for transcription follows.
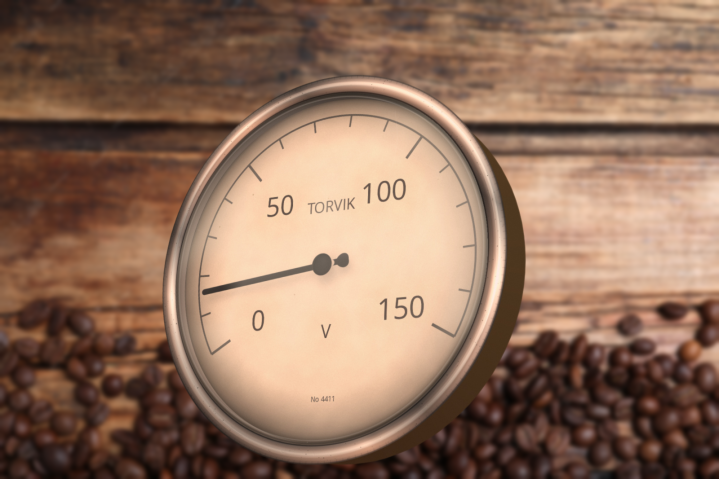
value=15 unit=V
